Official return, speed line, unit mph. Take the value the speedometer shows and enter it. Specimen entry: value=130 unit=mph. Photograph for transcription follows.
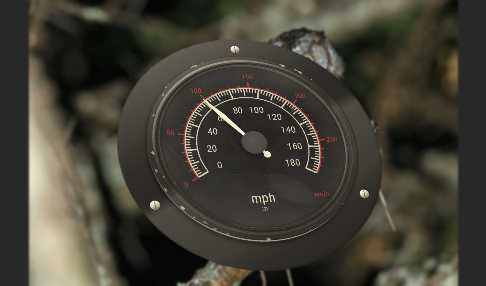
value=60 unit=mph
